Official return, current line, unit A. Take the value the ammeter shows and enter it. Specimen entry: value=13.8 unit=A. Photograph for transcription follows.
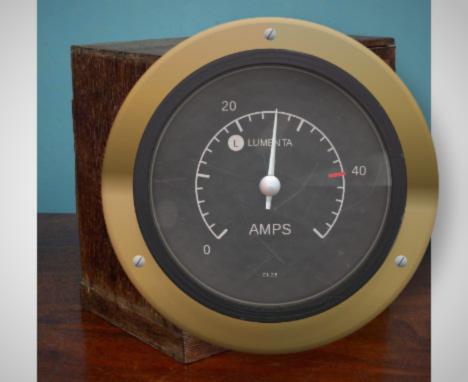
value=26 unit=A
